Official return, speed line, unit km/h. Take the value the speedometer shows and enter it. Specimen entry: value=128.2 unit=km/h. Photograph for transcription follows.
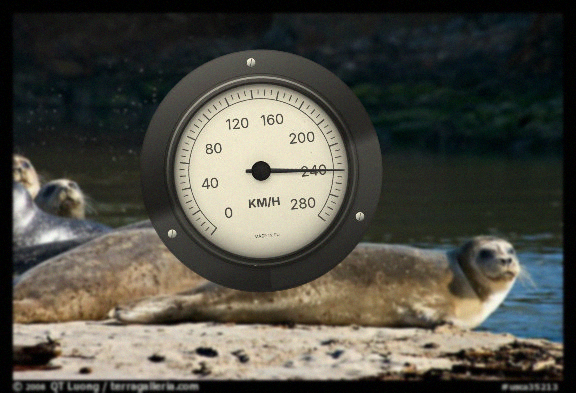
value=240 unit=km/h
